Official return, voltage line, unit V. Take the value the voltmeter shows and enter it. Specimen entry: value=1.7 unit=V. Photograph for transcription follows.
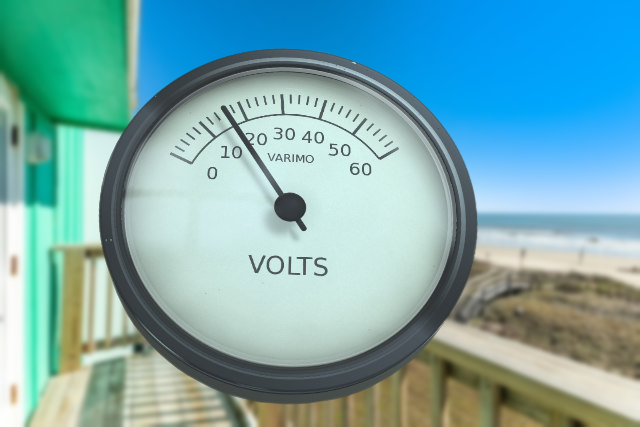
value=16 unit=V
